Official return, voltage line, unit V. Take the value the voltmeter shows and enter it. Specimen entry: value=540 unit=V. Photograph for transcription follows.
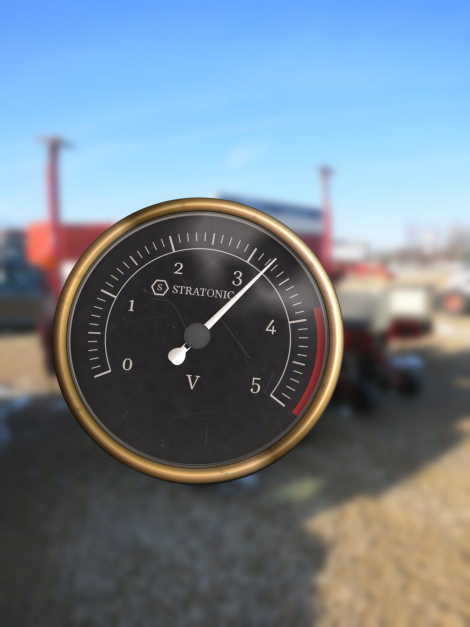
value=3.25 unit=V
